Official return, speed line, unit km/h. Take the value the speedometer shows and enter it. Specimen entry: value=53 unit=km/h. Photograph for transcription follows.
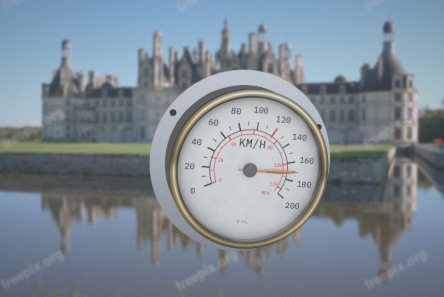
value=170 unit=km/h
